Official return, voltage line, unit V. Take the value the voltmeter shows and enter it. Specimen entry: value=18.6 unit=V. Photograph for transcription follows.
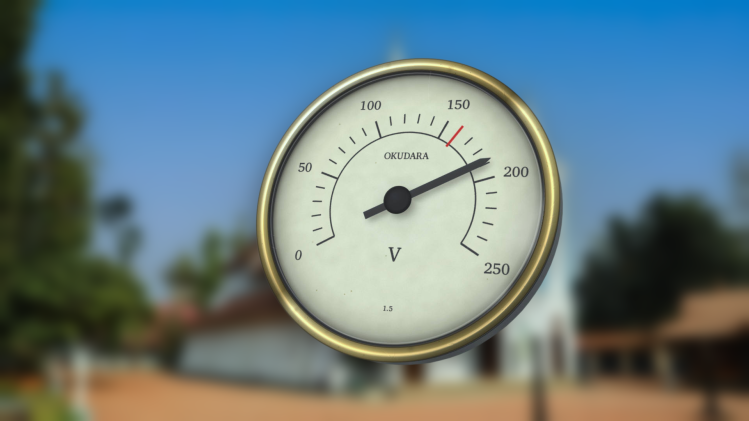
value=190 unit=V
